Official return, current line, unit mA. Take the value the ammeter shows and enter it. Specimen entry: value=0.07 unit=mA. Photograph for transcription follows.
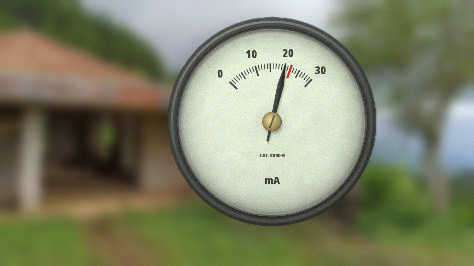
value=20 unit=mA
